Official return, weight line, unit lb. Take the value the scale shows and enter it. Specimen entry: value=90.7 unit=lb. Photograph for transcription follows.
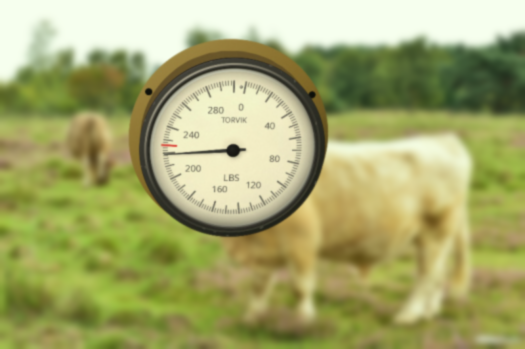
value=220 unit=lb
